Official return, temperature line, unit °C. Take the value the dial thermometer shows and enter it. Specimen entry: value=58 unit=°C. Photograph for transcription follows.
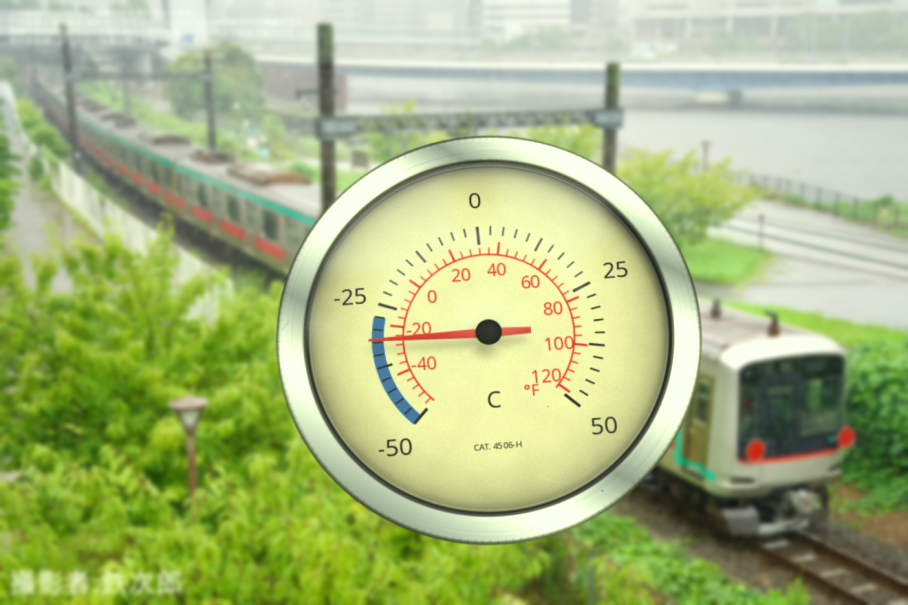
value=-32.5 unit=°C
